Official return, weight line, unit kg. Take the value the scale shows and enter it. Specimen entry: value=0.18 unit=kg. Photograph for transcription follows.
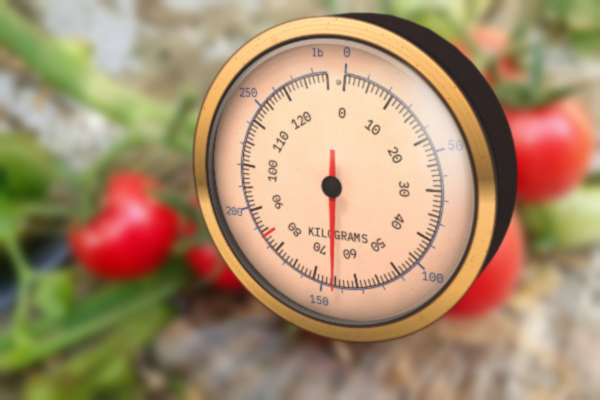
value=65 unit=kg
